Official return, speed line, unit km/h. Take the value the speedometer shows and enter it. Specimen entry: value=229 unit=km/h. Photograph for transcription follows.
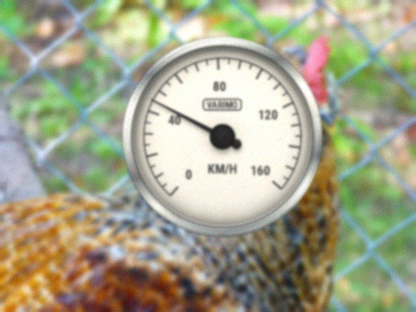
value=45 unit=km/h
